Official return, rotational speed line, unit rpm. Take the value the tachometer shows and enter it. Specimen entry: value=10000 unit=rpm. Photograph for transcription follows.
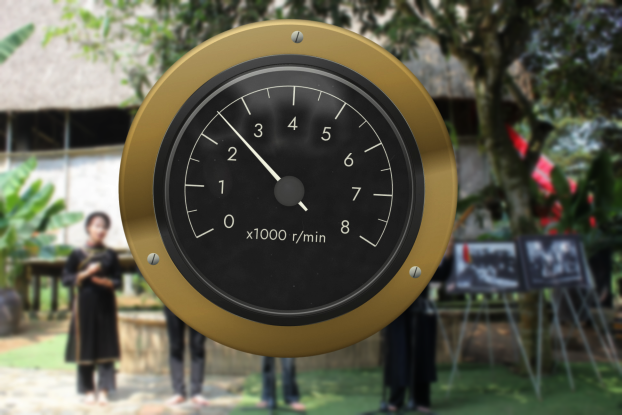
value=2500 unit=rpm
